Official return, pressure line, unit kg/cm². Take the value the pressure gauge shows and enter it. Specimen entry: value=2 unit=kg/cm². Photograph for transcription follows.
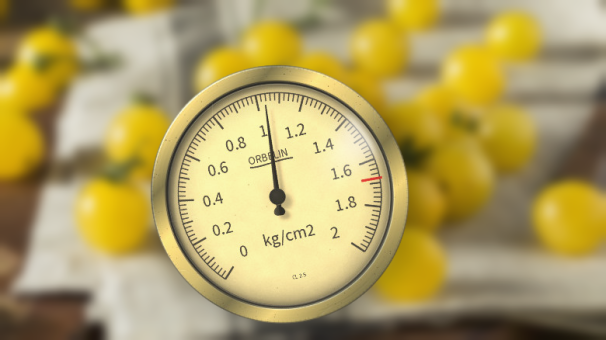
value=1.04 unit=kg/cm²
